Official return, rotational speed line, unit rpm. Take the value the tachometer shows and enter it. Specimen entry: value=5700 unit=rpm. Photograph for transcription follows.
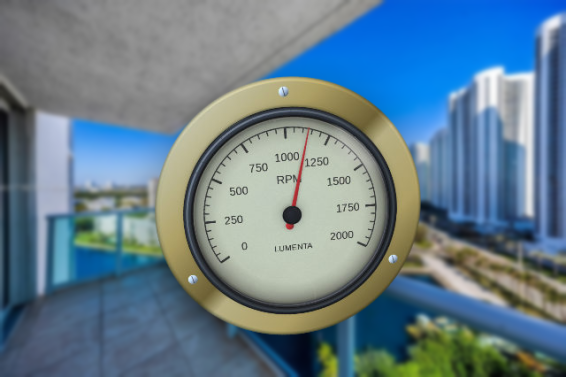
value=1125 unit=rpm
